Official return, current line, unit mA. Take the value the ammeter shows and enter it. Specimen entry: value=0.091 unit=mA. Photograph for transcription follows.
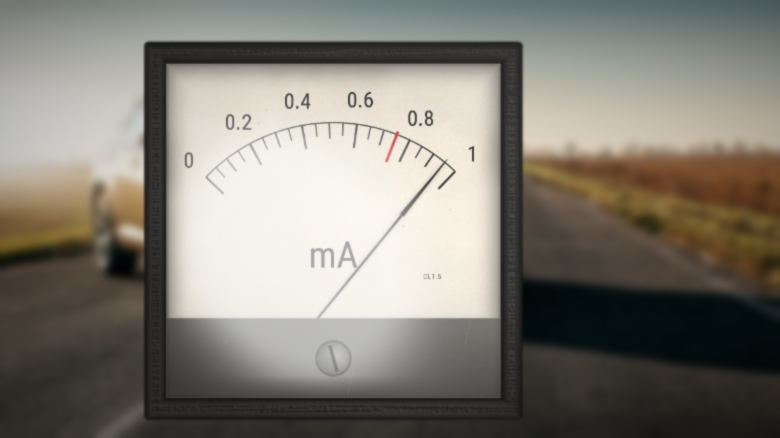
value=0.95 unit=mA
